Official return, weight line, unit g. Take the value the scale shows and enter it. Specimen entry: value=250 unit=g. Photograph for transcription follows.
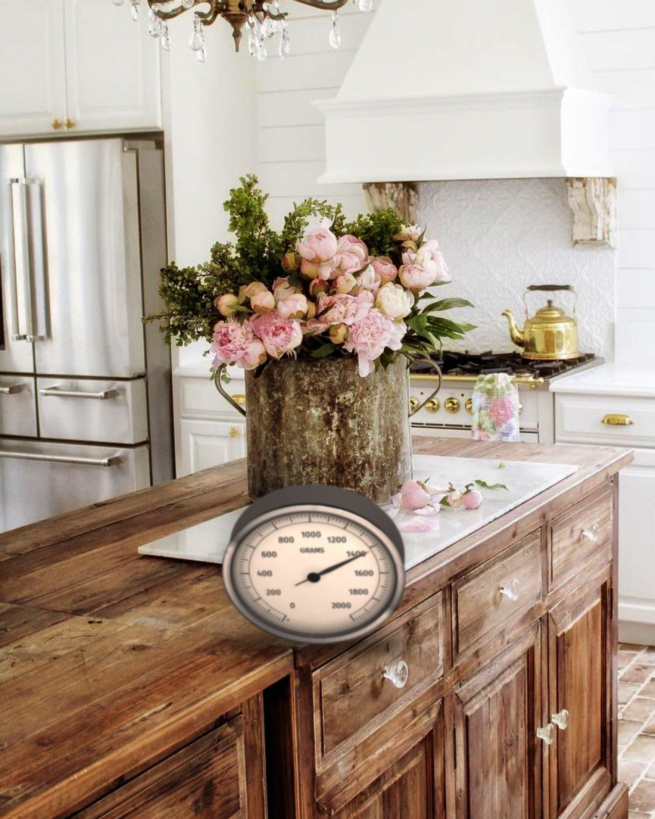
value=1400 unit=g
